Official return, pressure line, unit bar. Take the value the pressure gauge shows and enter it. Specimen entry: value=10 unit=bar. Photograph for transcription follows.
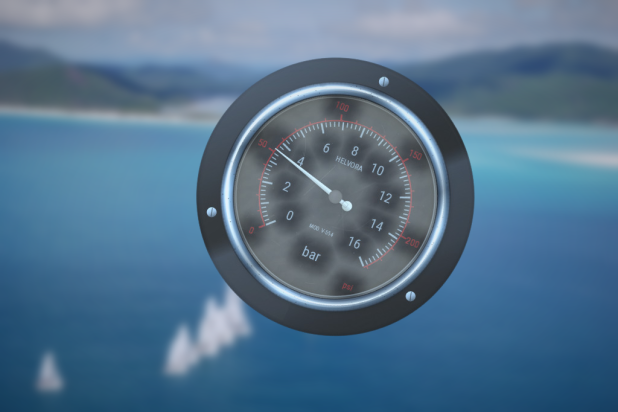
value=3.6 unit=bar
